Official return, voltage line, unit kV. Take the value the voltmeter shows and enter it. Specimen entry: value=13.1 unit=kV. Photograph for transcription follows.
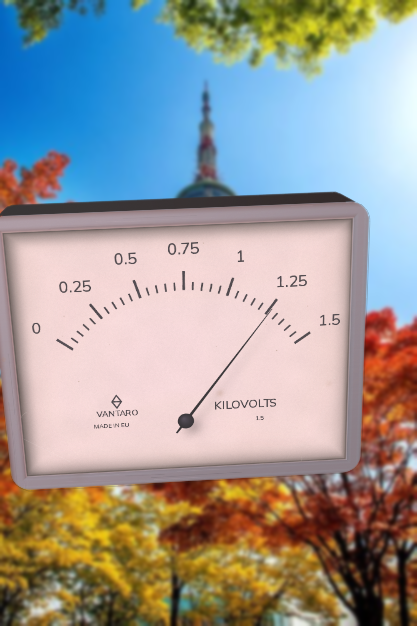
value=1.25 unit=kV
